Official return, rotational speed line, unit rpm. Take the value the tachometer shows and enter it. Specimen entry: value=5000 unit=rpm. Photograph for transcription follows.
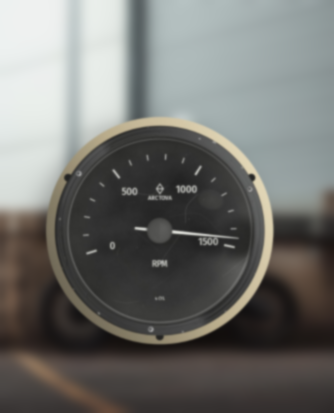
value=1450 unit=rpm
